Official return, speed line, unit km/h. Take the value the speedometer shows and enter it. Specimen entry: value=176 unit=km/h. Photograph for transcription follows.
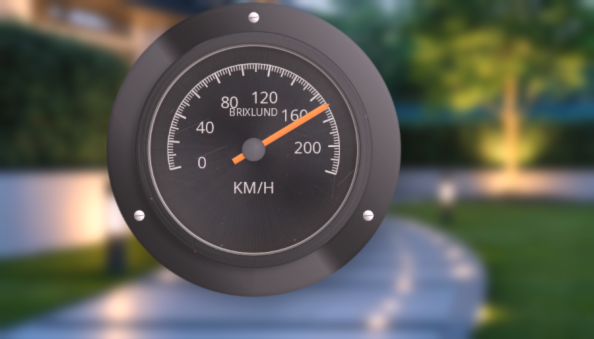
value=170 unit=km/h
